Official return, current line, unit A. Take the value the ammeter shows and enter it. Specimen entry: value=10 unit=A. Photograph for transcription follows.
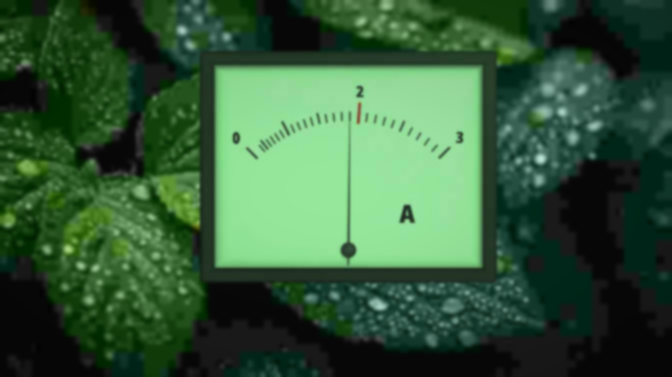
value=1.9 unit=A
